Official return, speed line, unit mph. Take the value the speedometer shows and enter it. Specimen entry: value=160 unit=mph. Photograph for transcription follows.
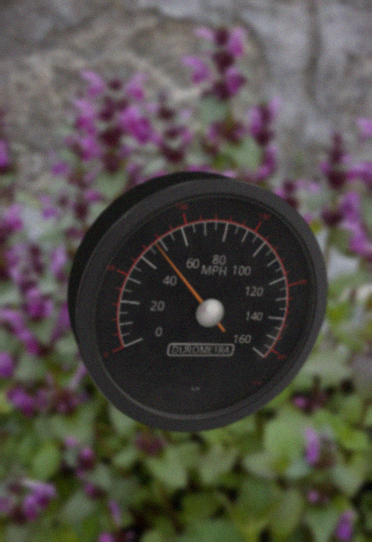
value=47.5 unit=mph
